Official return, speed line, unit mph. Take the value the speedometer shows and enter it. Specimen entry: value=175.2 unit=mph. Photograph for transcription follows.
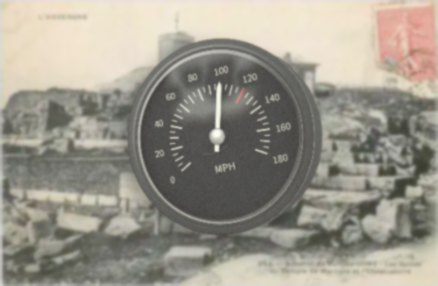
value=100 unit=mph
